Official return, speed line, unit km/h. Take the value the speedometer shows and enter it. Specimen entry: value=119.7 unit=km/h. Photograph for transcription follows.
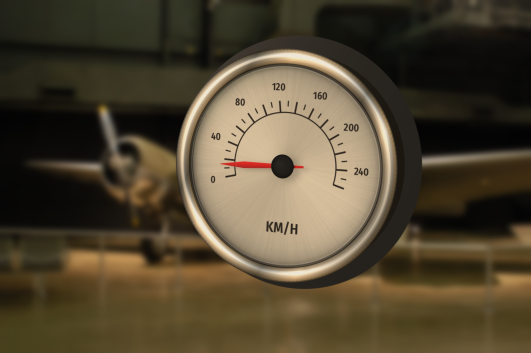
value=15 unit=km/h
